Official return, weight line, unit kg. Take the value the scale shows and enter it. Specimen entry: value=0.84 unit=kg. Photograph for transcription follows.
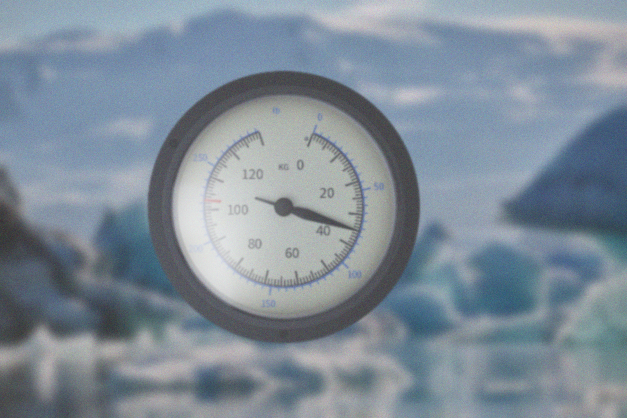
value=35 unit=kg
